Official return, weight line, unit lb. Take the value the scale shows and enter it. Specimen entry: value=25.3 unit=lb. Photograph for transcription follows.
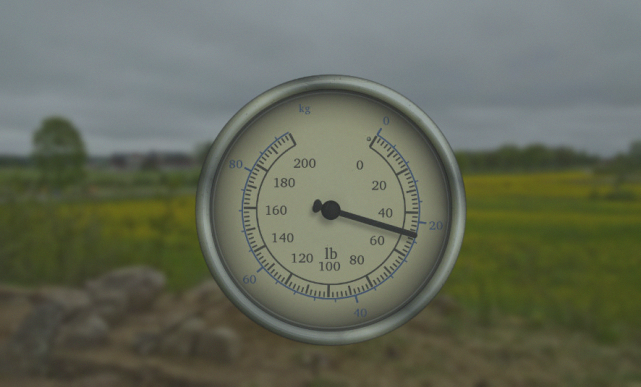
value=50 unit=lb
